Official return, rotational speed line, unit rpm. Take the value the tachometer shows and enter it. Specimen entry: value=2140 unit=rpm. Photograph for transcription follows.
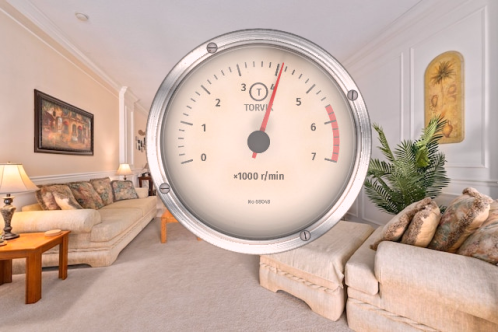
value=4100 unit=rpm
